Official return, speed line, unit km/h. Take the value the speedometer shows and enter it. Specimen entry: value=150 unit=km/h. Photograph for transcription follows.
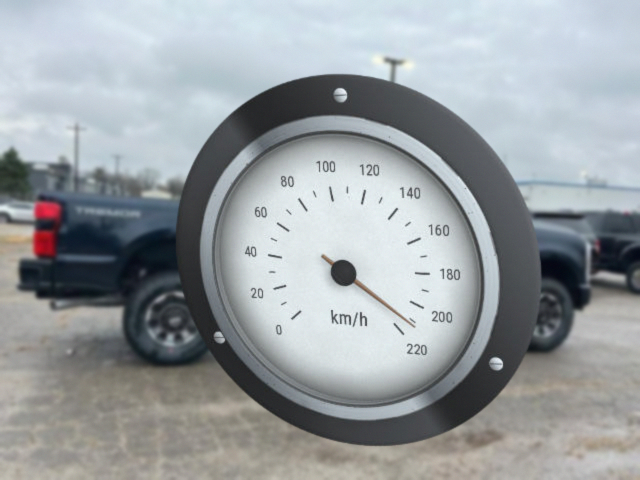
value=210 unit=km/h
